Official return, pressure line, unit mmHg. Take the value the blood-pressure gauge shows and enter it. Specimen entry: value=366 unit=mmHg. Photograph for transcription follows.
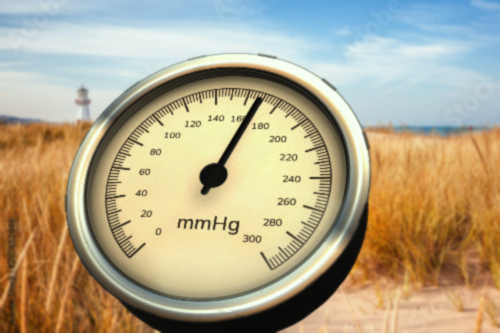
value=170 unit=mmHg
